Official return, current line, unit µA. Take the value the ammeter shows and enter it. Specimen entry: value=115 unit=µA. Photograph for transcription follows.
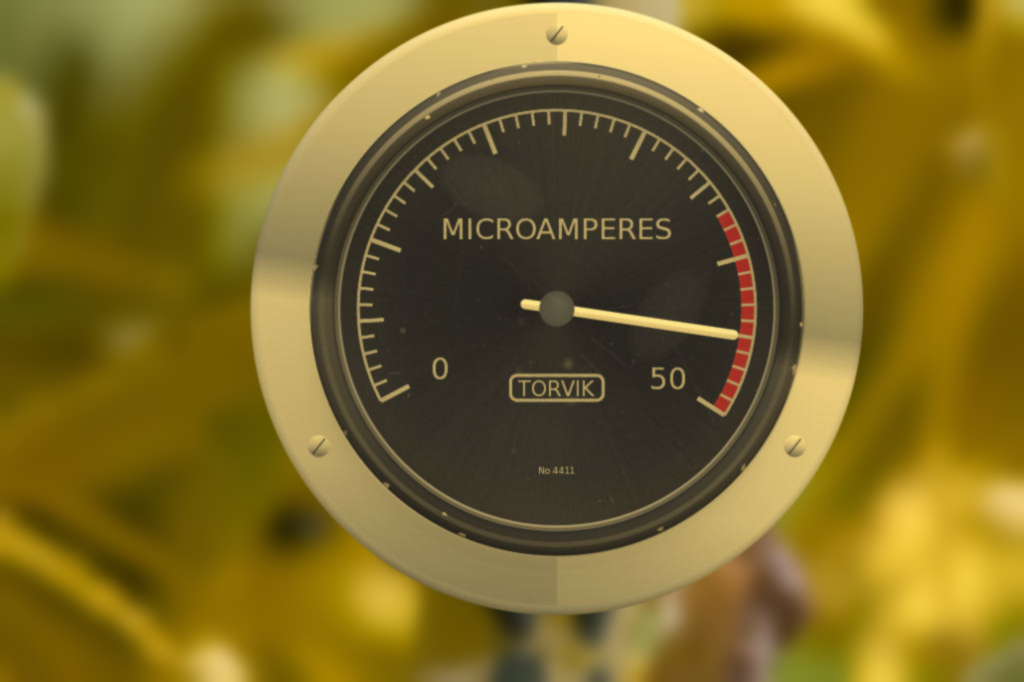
value=45 unit=µA
